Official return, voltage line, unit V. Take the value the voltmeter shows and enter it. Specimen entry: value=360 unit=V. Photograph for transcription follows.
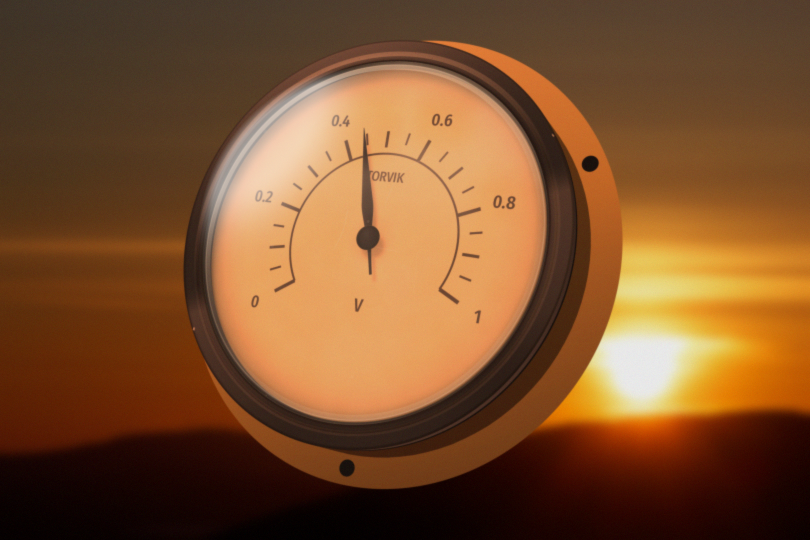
value=0.45 unit=V
